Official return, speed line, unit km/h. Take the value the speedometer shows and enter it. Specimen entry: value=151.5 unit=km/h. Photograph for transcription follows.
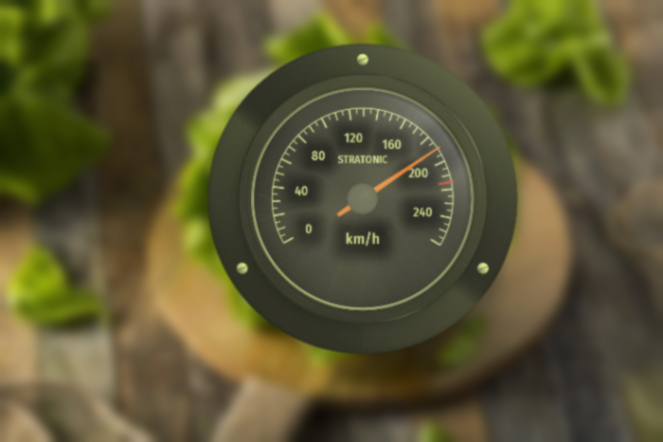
value=190 unit=km/h
